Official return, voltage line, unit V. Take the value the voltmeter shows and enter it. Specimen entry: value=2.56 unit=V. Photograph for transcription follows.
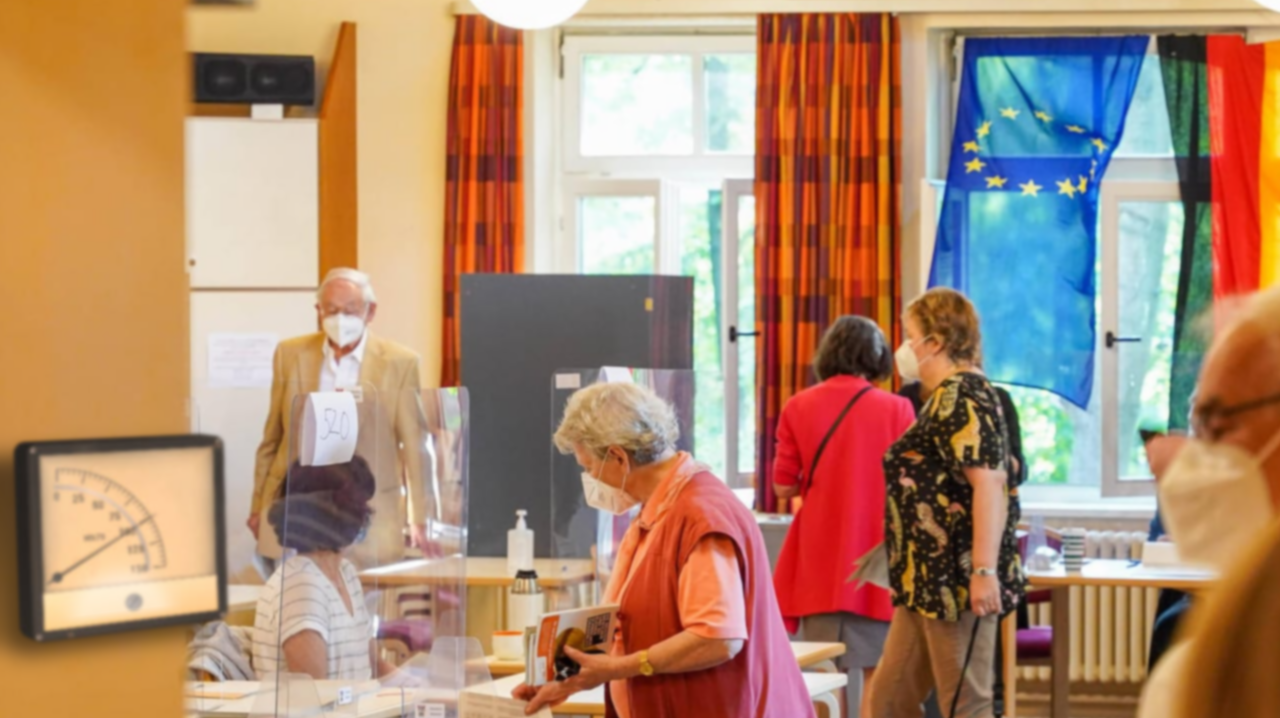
value=100 unit=V
